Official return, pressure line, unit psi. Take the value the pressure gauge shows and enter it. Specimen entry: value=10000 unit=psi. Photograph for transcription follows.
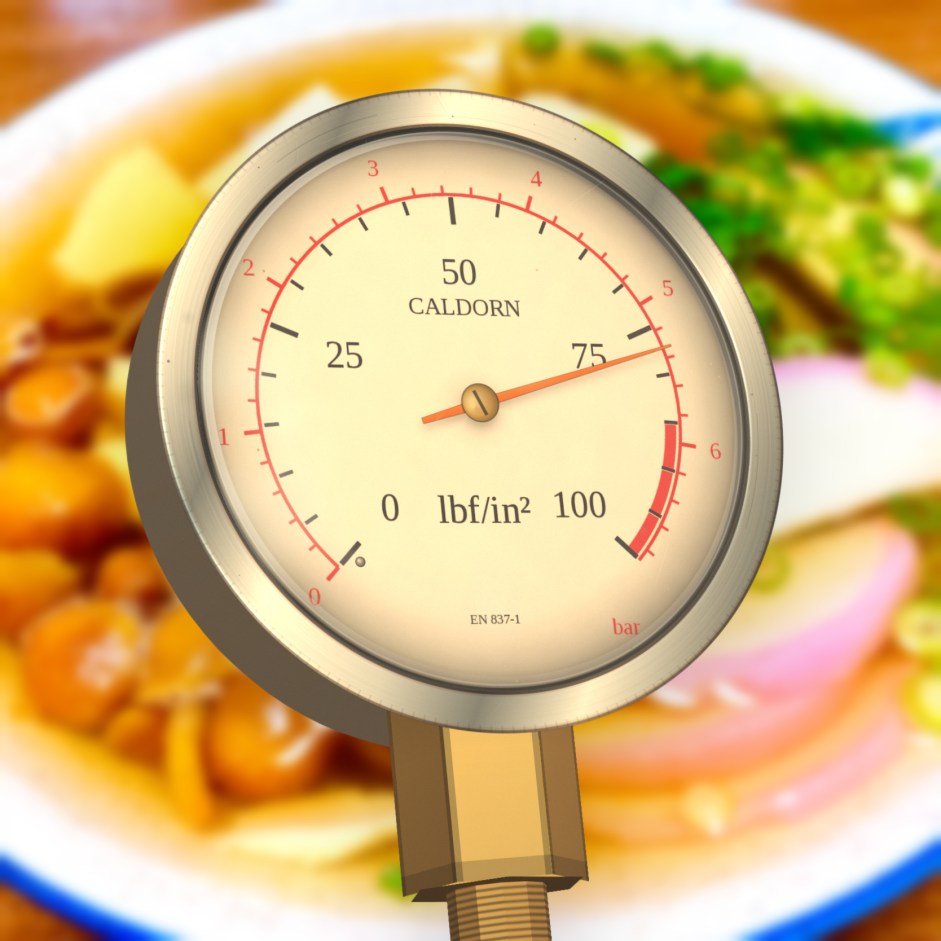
value=77.5 unit=psi
